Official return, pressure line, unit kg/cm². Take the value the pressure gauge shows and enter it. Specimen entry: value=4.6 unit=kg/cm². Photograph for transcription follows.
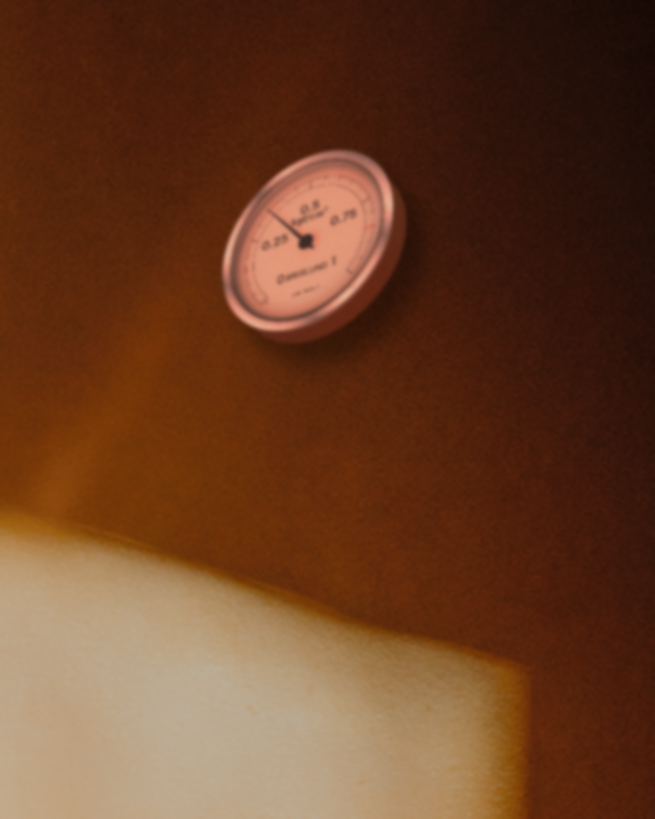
value=0.35 unit=kg/cm²
